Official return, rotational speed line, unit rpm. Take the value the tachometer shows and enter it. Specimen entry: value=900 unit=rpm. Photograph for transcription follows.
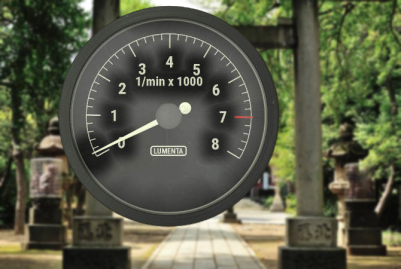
value=100 unit=rpm
